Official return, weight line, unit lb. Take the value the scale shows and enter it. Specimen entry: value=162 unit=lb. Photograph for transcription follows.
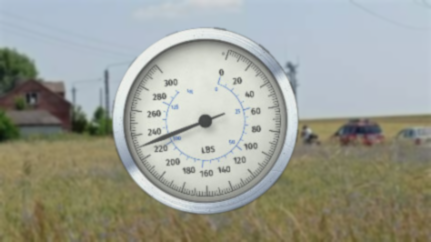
value=230 unit=lb
